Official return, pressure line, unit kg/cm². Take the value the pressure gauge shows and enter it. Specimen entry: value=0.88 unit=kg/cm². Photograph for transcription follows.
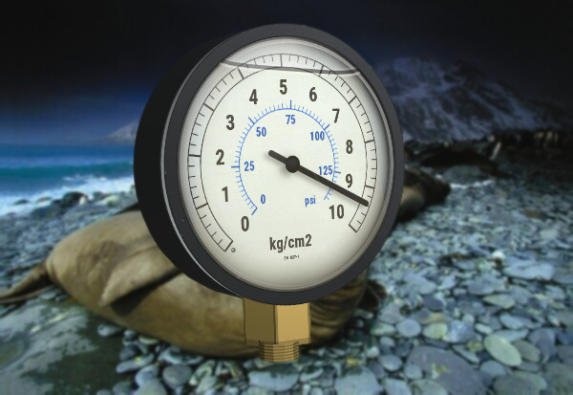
value=9.4 unit=kg/cm²
